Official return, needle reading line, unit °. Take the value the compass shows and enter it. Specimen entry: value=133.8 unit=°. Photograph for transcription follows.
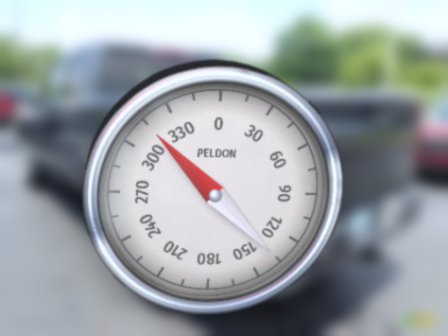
value=315 unit=°
